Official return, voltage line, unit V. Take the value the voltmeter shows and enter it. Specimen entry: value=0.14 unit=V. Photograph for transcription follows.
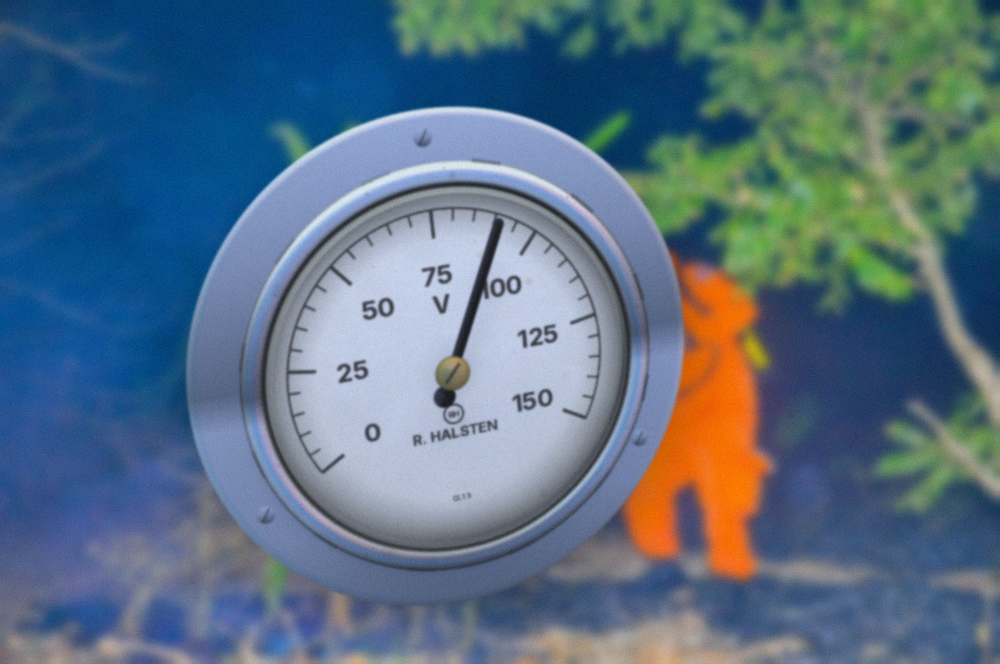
value=90 unit=V
